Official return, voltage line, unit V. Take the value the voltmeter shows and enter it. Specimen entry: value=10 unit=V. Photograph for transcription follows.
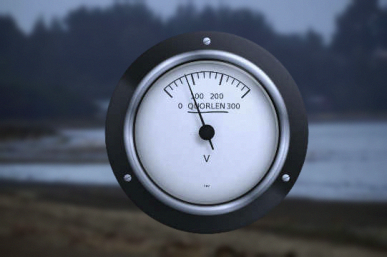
value=80 unit=V
